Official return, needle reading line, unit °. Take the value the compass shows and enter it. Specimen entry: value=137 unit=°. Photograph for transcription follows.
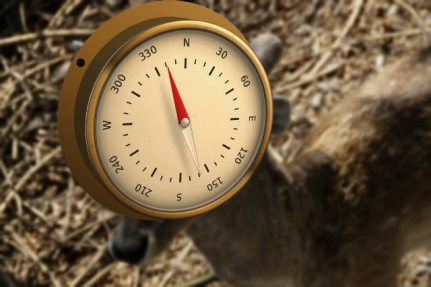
value=340 unit=°
